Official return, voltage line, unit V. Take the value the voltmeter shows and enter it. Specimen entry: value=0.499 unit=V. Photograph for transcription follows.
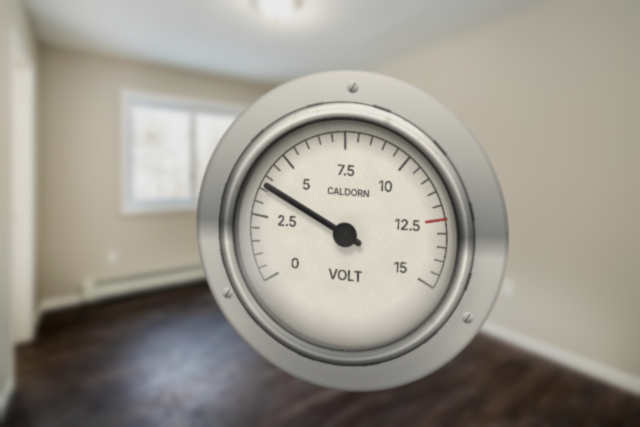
value=3.75 unit=V
